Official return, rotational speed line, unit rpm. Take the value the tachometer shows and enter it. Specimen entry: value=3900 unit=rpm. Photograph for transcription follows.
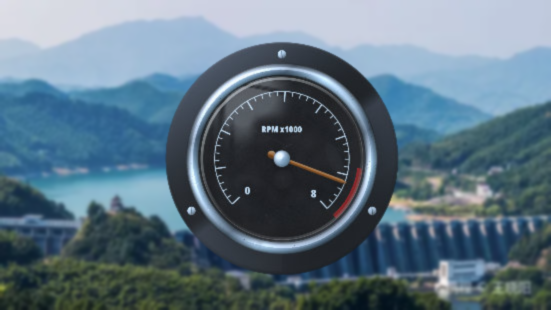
value=7200 unit=rpm
